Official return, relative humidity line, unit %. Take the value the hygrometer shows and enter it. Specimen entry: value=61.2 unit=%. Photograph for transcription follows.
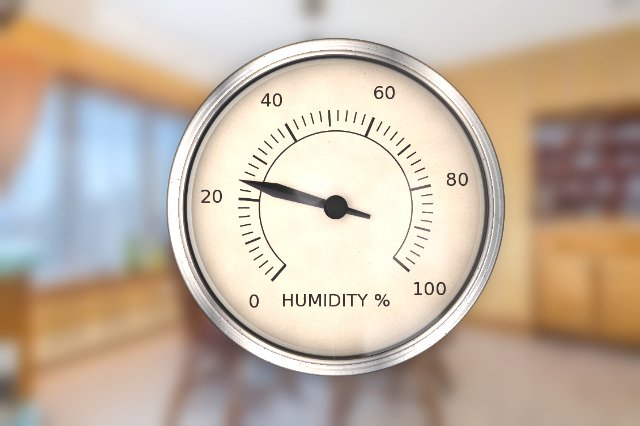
value=24 unit=%
